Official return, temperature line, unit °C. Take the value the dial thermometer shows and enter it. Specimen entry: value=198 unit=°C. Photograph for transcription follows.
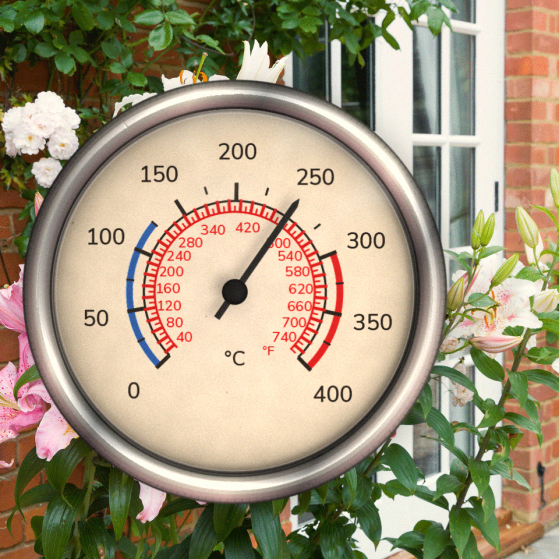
value=250 unit=°C
